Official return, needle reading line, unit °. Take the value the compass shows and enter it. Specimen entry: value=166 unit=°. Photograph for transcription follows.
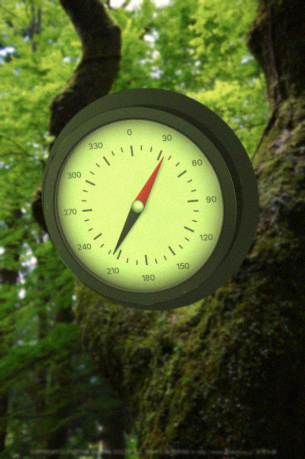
value=35 unit=°
